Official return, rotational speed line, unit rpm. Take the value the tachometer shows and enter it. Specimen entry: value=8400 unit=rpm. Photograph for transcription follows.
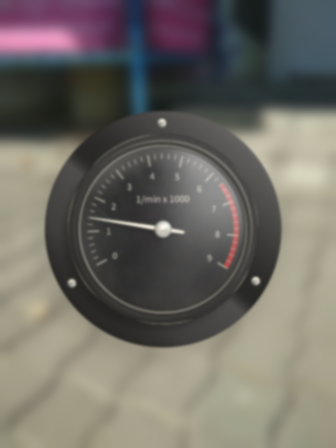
value=1400 unit=rpm
